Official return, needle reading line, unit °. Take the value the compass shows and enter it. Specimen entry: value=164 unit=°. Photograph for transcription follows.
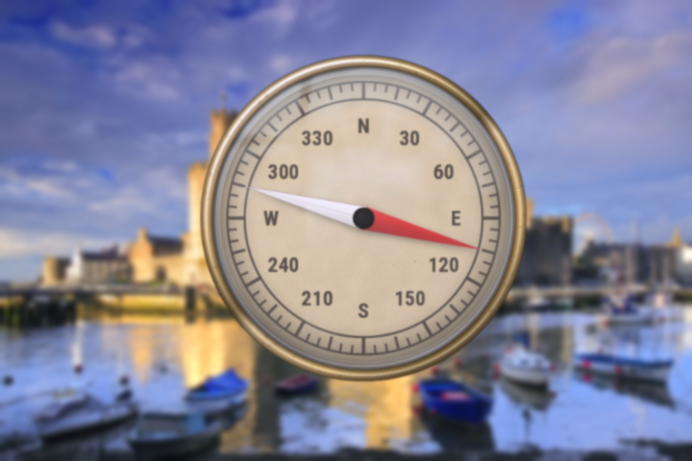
value=105 unit=°
